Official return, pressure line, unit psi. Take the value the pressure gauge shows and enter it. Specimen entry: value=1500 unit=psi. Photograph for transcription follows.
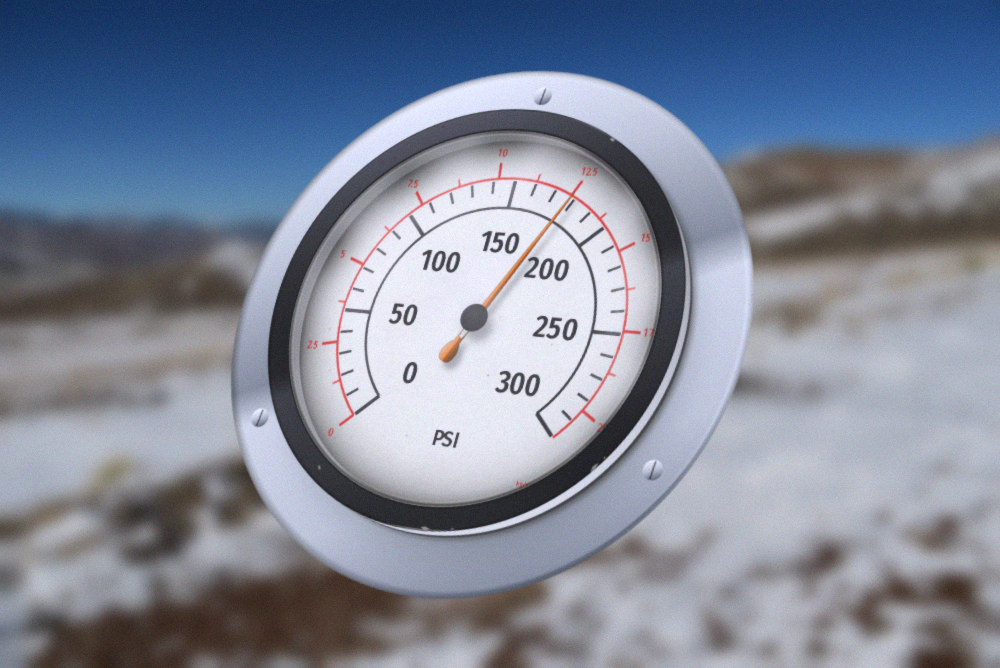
value=180 unit=psi
